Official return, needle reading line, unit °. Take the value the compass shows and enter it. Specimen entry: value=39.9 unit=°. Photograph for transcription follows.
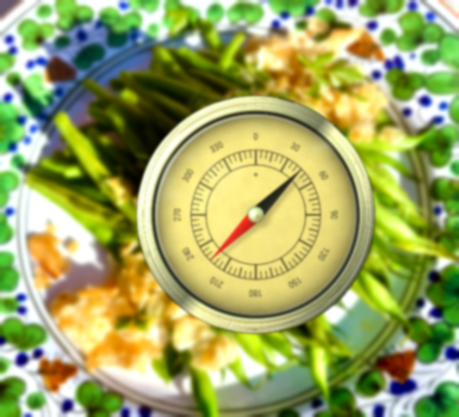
value=225 unit=°
